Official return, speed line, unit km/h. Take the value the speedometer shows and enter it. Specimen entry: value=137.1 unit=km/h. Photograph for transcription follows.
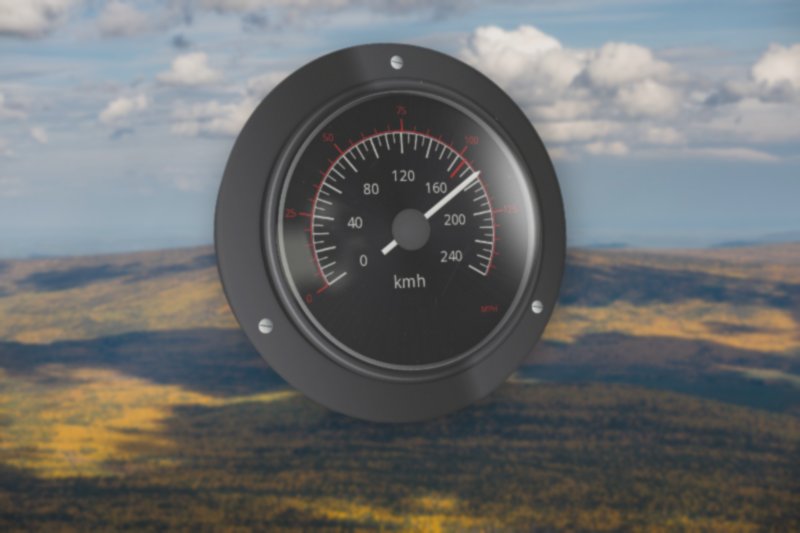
value=175 unit=km/h
